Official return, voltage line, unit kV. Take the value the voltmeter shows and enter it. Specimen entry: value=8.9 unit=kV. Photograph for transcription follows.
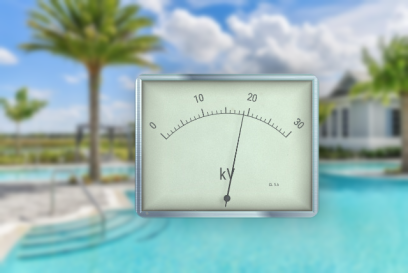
value=19 unit=kV
